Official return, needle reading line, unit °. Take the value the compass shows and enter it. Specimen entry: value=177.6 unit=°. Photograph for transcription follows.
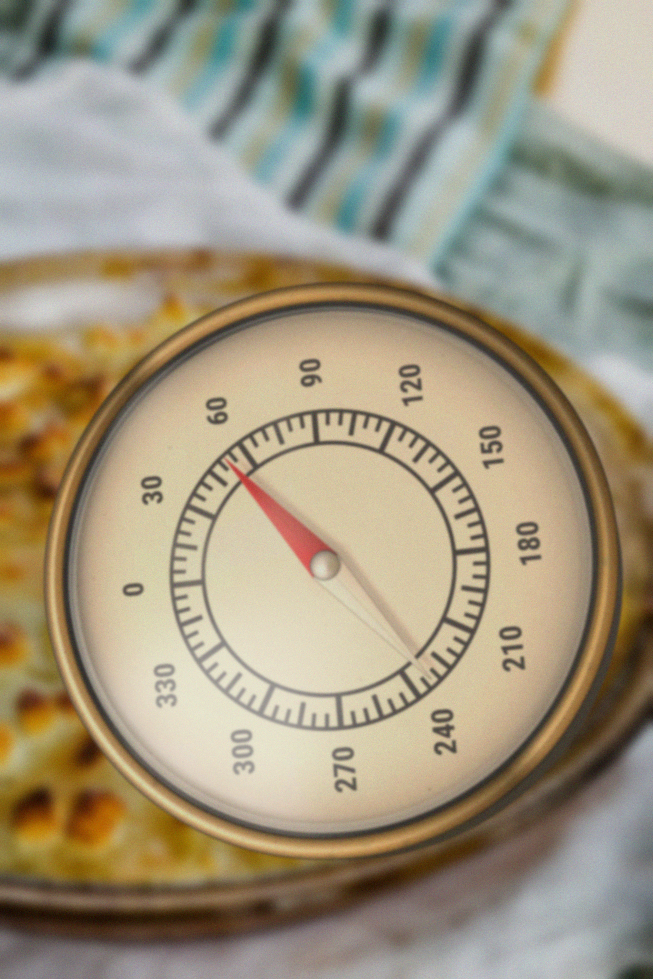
value=52.5 unit=°
